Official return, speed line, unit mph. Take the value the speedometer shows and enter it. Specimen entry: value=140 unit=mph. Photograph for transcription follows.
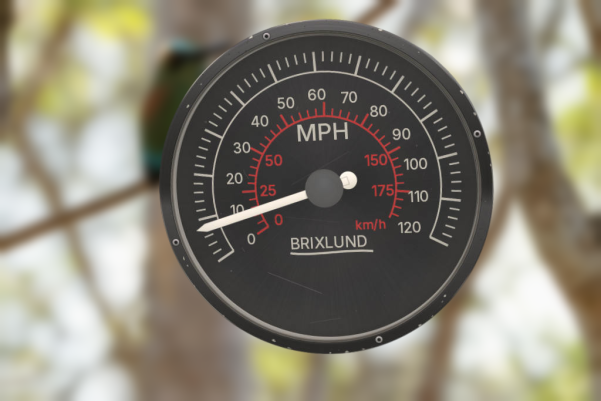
value=8 unit=mph
